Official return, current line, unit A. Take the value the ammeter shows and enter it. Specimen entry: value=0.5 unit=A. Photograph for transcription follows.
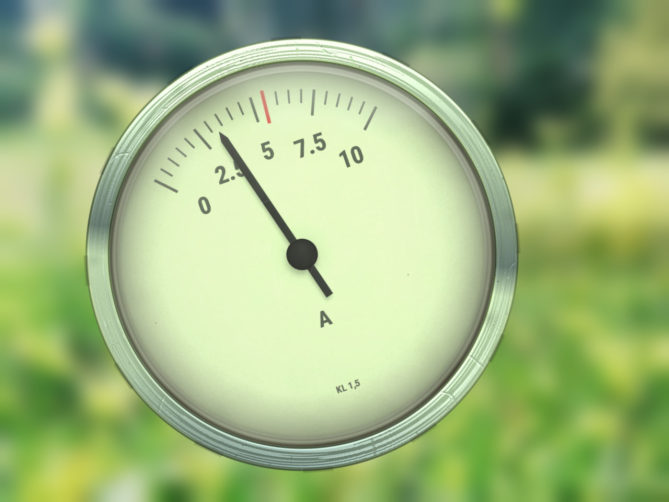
value=3.25 unit=A
